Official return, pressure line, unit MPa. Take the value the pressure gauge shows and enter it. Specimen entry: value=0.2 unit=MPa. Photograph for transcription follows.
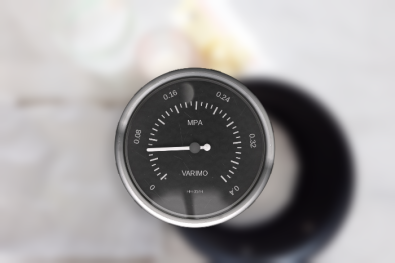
value=0.06 unit=MPa
